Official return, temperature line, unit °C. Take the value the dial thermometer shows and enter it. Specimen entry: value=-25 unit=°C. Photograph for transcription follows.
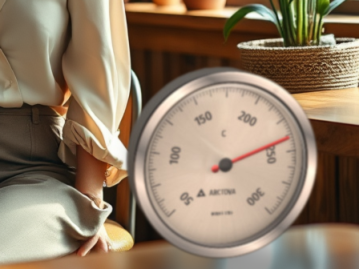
value=237.5 unit=°C
